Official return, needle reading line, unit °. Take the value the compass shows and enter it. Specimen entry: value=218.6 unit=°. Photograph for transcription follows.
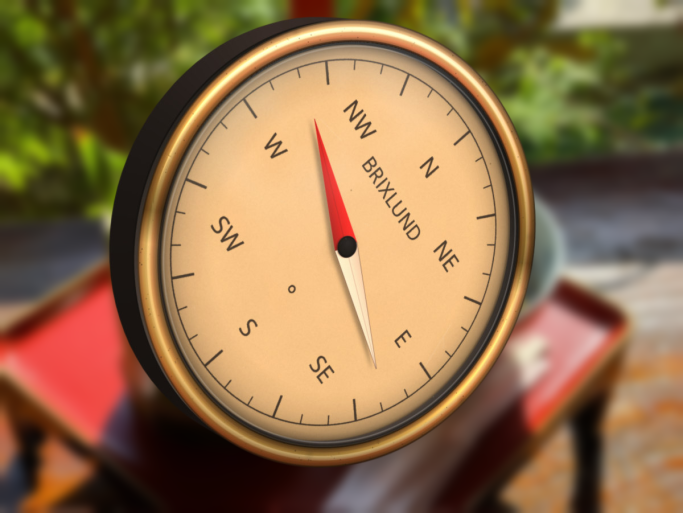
value=290 unit=°
